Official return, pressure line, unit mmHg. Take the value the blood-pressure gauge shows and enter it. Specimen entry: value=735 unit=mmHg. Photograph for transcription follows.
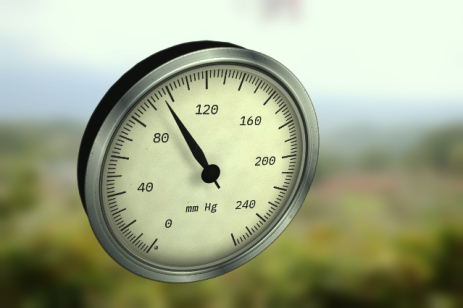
value=96 unit=mmHg
